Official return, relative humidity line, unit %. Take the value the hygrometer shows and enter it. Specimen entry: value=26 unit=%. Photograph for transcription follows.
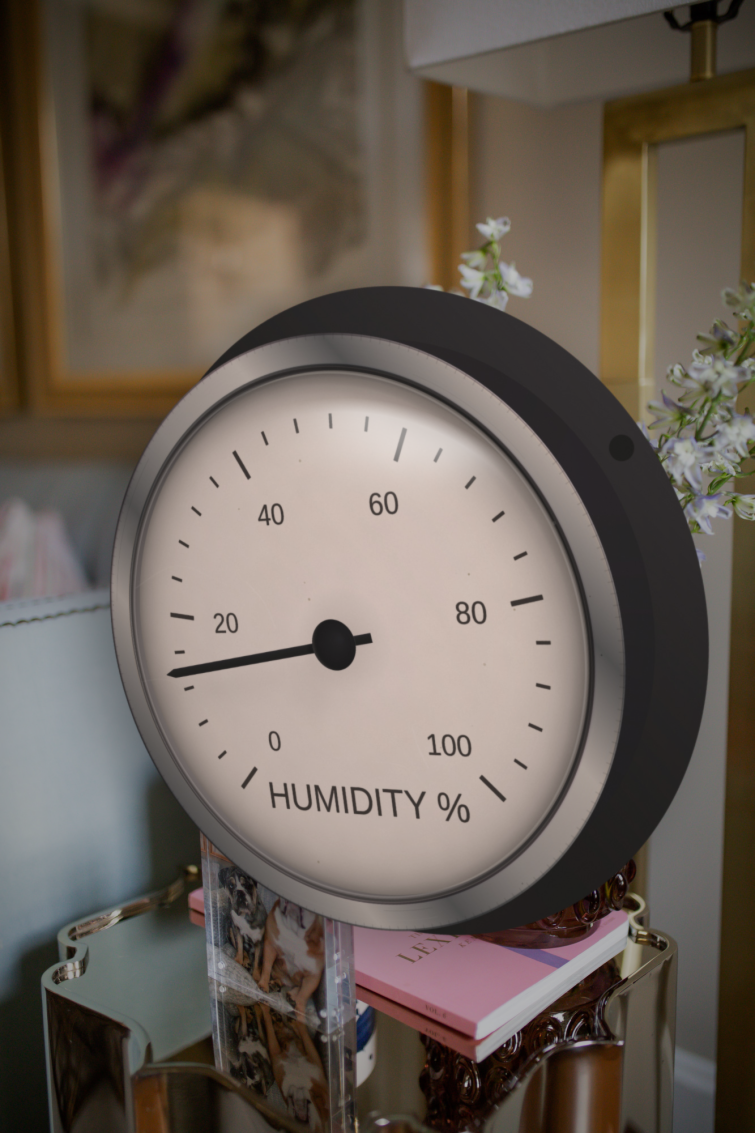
value=14 unit=%
